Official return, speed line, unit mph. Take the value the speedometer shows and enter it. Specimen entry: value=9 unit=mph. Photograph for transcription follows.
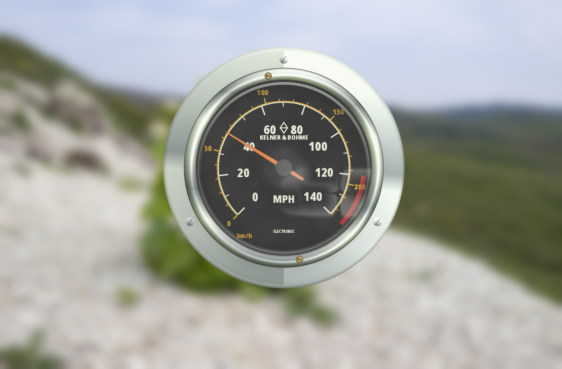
value=40 unit=mph
